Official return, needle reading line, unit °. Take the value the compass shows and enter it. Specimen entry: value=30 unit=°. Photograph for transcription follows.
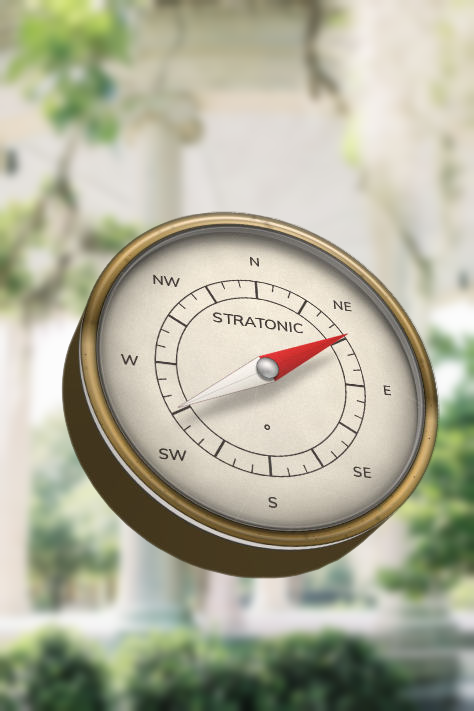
value=60 unit=°
